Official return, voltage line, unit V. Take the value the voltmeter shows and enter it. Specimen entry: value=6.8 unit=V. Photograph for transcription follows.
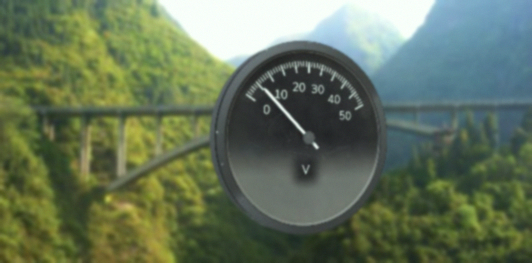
value=5 unit=V
